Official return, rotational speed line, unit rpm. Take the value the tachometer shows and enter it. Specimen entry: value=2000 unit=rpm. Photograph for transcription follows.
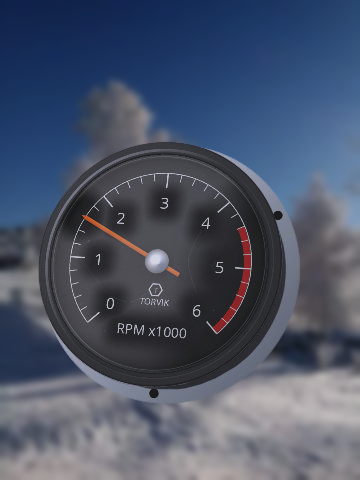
value=1600 unit=rpm
